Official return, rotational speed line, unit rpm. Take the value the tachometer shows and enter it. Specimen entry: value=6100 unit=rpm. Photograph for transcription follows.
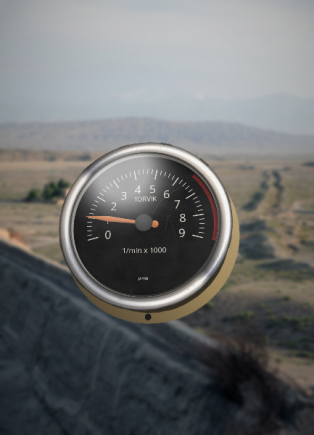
value=1000 unit=rpm
